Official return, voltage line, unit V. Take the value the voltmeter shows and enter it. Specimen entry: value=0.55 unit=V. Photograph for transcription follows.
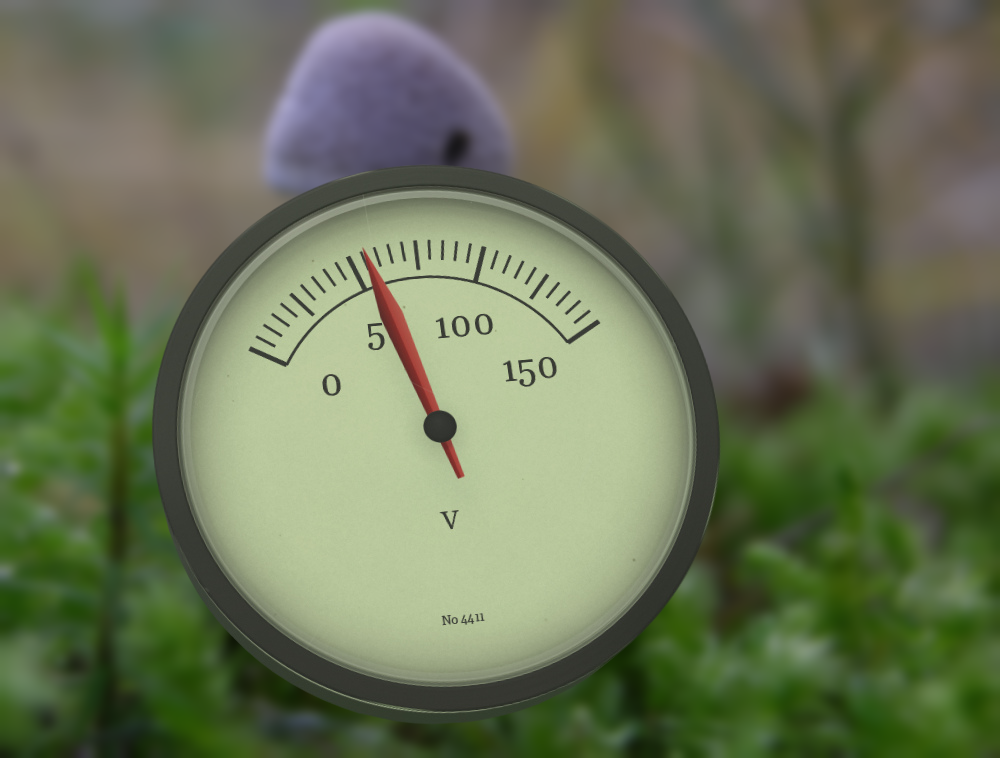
value=55 unit=V
